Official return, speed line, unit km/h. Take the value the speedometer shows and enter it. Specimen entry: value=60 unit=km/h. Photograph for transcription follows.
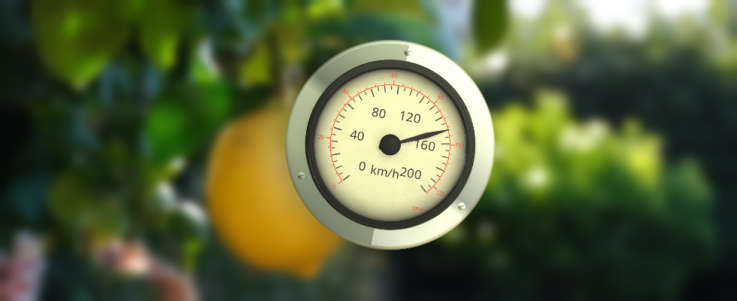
value=150 unit=km/h
